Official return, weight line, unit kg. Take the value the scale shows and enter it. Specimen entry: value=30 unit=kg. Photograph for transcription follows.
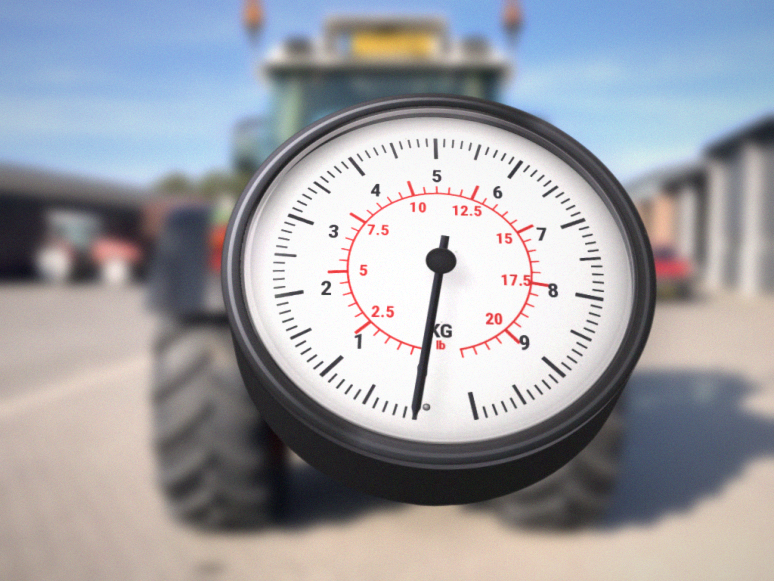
value=0 unit=kg
